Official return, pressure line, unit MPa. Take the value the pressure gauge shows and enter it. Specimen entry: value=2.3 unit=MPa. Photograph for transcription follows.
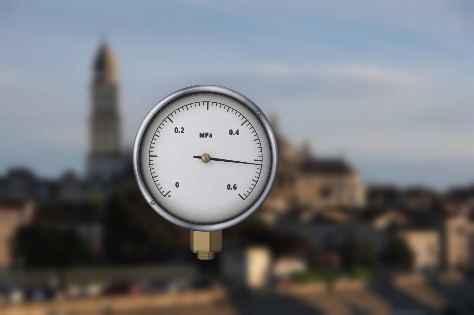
value=0.51 unit=MPa
